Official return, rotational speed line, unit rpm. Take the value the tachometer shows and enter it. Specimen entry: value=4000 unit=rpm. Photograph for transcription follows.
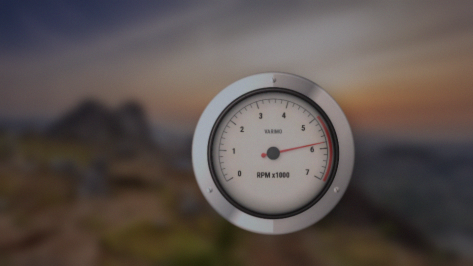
value=5800 unit=rpm
